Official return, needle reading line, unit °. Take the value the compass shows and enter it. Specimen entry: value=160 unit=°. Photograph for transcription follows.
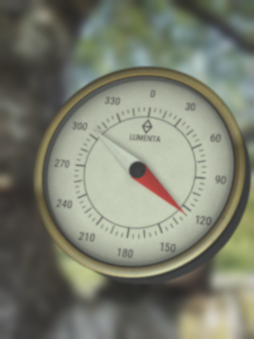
value=125 unit=°
